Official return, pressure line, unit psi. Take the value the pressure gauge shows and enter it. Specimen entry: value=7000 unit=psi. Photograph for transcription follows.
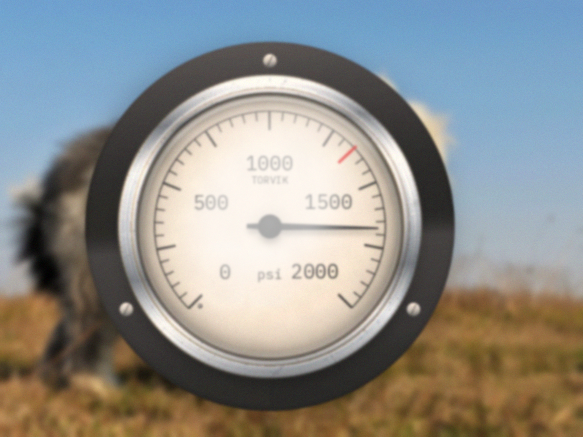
value=1675 unit=psi
